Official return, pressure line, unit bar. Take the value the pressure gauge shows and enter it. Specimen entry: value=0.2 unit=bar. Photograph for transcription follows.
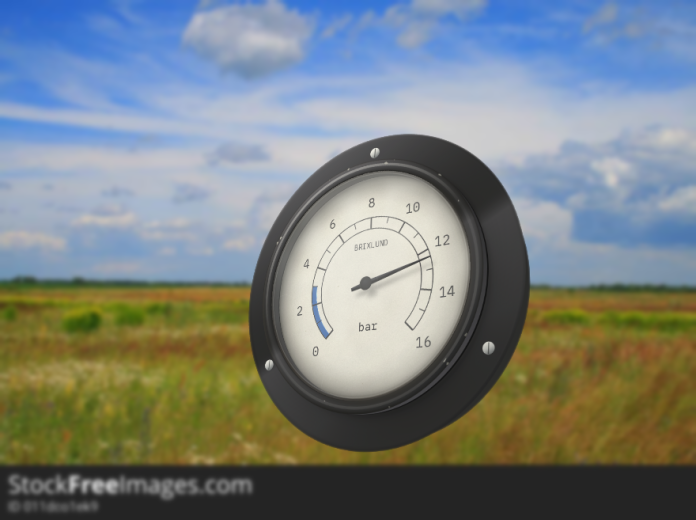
value=12.5 unit=bar
